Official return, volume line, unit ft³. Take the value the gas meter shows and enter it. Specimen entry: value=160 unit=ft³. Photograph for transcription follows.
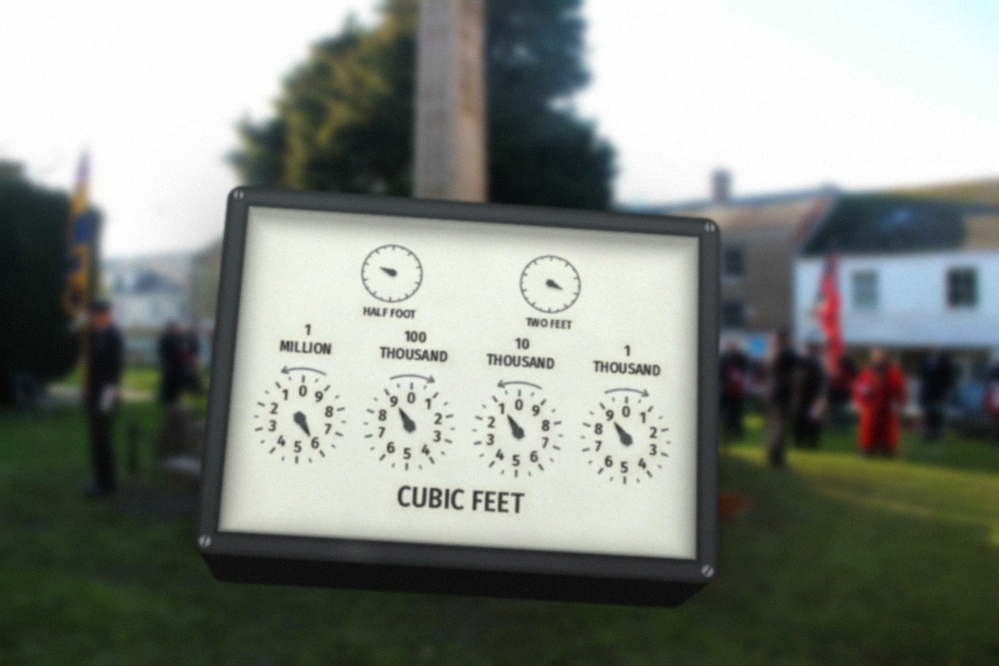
value=590900 unit=ft³
